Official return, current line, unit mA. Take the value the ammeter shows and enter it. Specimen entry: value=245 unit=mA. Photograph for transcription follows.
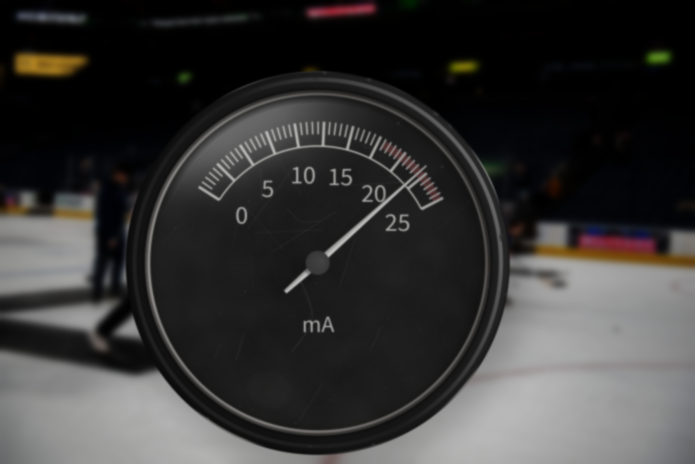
value=22 unit=mA
